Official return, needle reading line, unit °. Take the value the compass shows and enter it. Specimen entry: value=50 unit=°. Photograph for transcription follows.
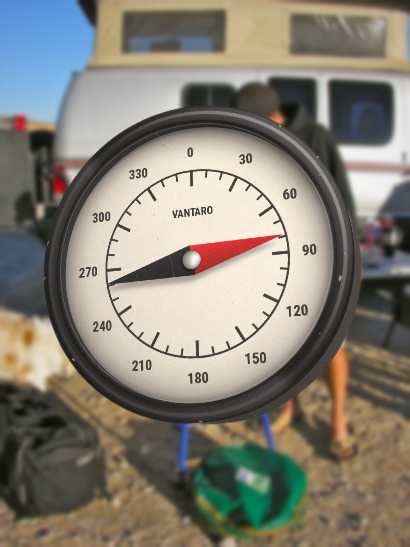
value=80 unit=°
